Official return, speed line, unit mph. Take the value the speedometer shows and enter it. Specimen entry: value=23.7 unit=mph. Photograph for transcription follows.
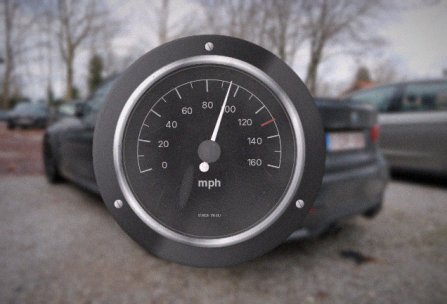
value=95 unit=mph
